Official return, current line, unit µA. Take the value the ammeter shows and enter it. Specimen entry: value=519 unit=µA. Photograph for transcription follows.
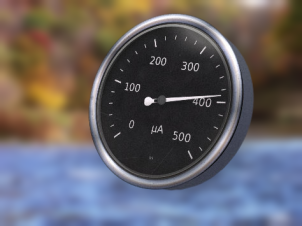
value=390 unit=µA
